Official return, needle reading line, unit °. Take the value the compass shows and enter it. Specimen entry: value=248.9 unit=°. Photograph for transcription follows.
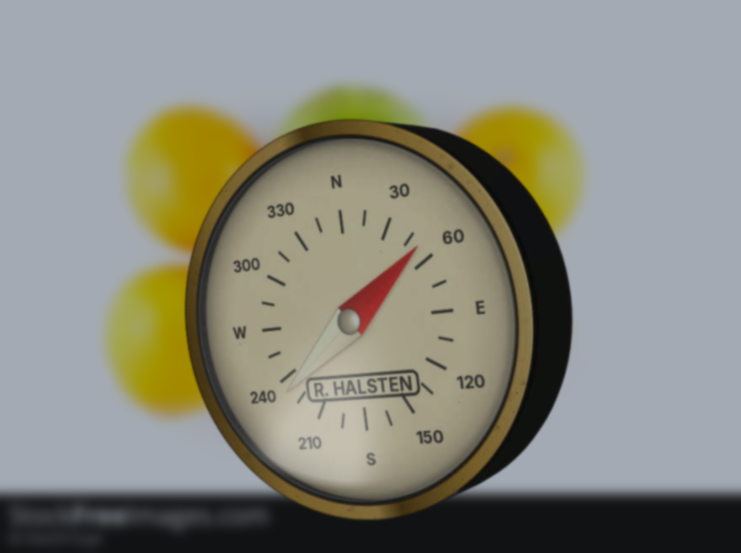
value=52.5 unit=°
